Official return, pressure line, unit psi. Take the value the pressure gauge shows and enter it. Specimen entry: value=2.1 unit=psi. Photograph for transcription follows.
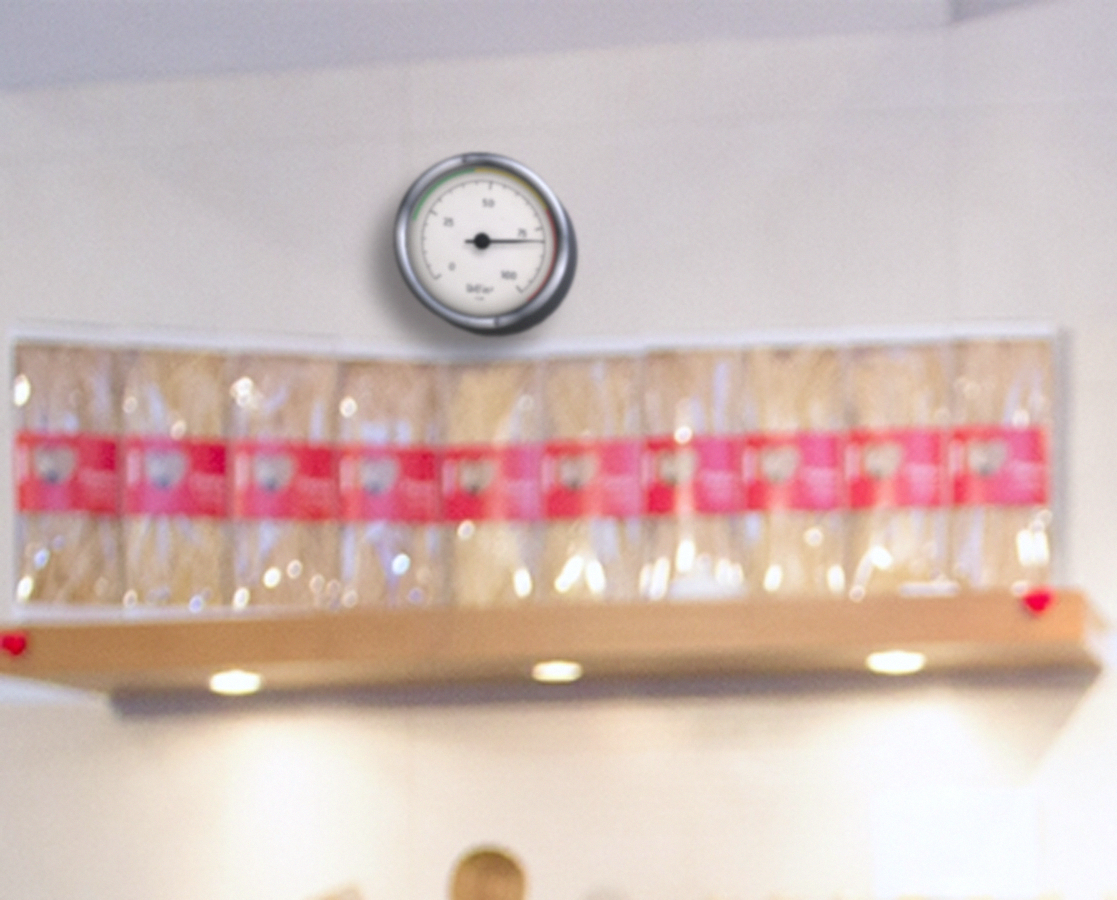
value=80 unit=psi
